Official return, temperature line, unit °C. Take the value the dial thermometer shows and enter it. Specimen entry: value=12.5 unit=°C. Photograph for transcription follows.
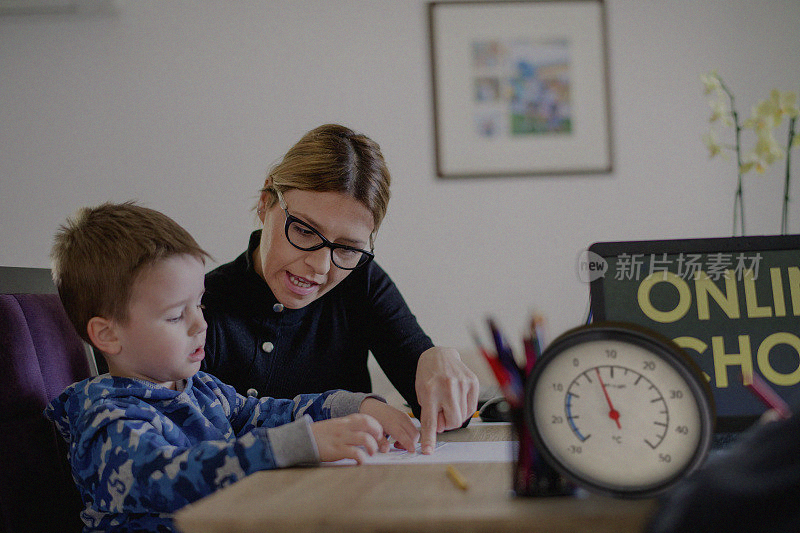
value=5 unit=°C
